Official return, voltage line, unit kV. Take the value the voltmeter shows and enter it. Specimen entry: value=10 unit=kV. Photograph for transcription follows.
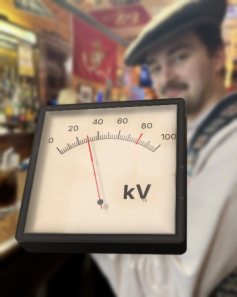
value=30 unit=kV
